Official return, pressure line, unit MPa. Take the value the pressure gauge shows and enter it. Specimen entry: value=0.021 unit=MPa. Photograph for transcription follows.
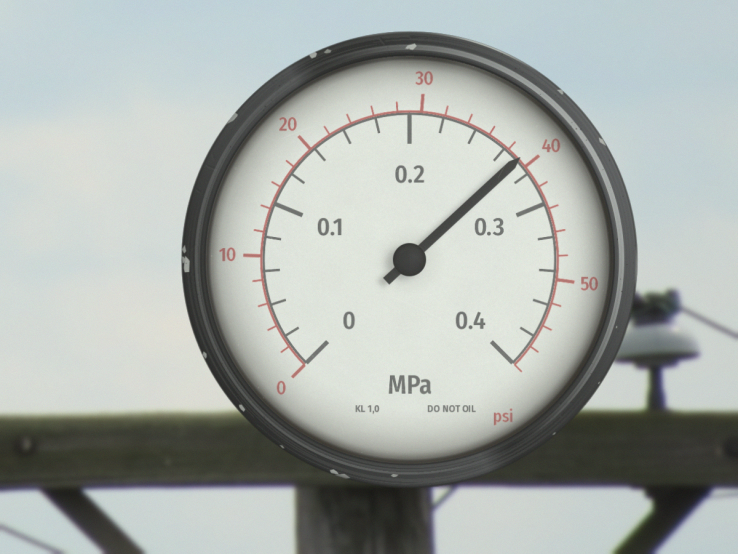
value=0.27 unit=MPa
